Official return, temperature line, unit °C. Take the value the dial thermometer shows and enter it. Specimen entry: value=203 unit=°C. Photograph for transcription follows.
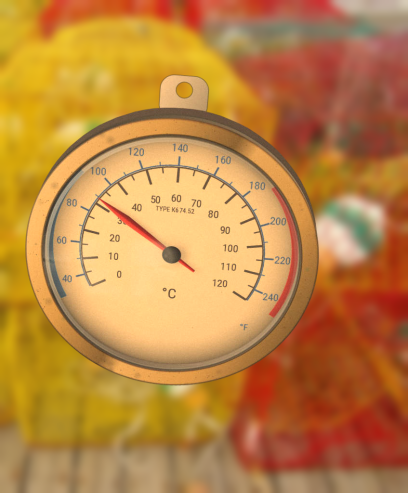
value=32.5 unit=°C
